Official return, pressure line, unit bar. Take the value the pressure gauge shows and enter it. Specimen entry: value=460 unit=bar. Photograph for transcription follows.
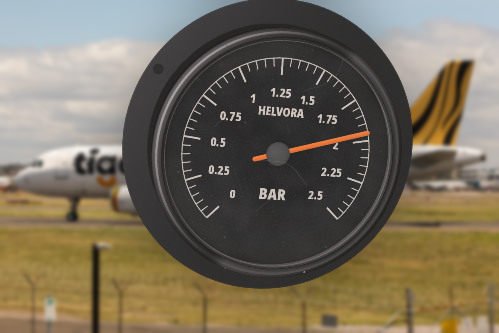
value=1.95 unit=bar
